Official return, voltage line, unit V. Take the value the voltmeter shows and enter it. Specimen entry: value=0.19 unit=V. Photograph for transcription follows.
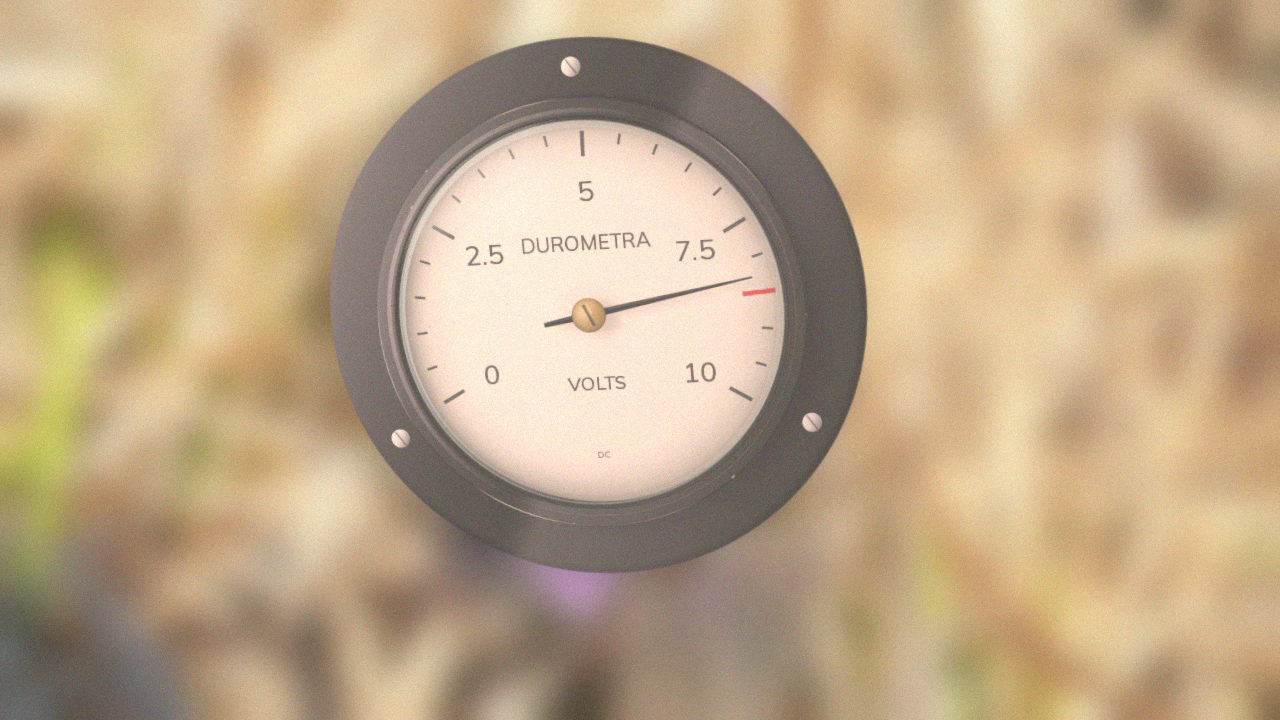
value=8.25 unit=V
